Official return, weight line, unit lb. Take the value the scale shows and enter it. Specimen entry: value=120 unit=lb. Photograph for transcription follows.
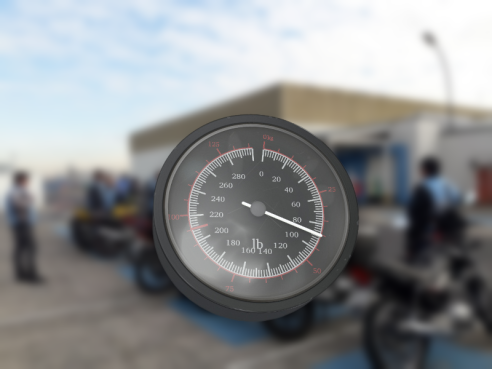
value=90 unit=lb
